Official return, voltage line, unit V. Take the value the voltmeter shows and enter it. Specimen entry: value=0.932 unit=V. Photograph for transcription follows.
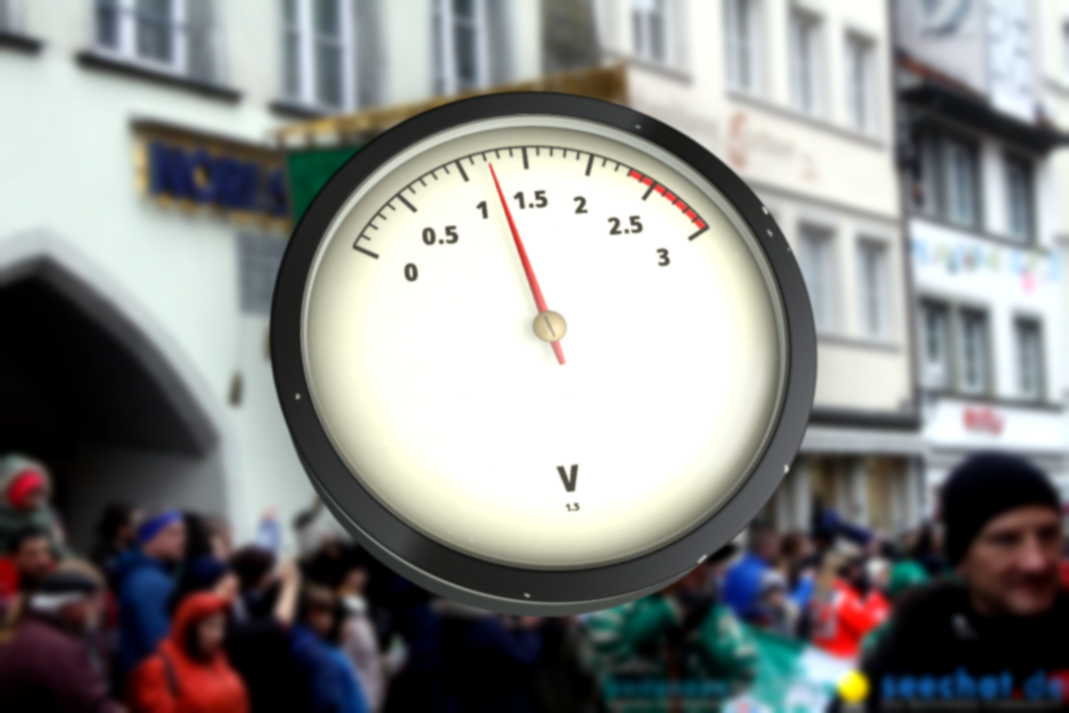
value=1.2 unit=V
